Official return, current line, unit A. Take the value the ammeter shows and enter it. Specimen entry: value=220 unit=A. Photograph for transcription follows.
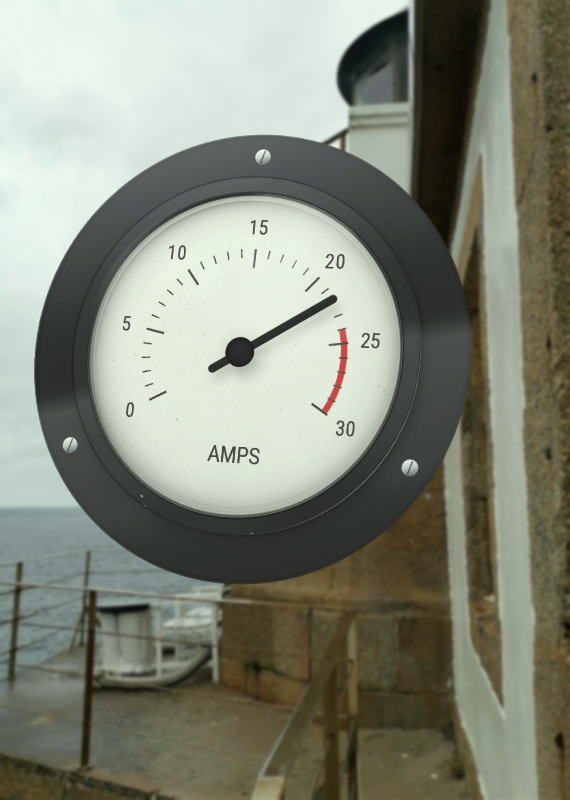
value=22 unit=A
